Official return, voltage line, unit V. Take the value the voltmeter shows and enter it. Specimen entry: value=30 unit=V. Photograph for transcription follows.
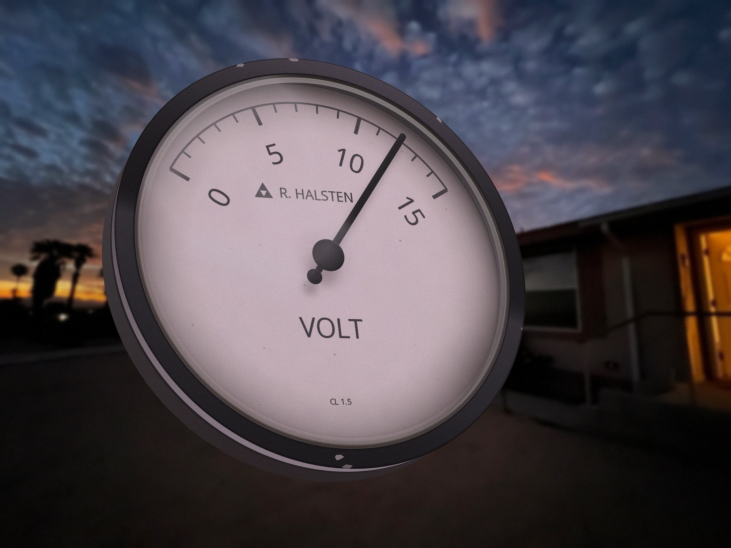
value=12 unit=V
